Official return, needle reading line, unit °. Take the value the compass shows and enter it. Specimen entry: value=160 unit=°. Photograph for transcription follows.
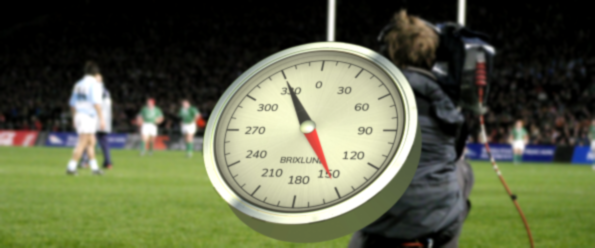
value=150 unit=°
